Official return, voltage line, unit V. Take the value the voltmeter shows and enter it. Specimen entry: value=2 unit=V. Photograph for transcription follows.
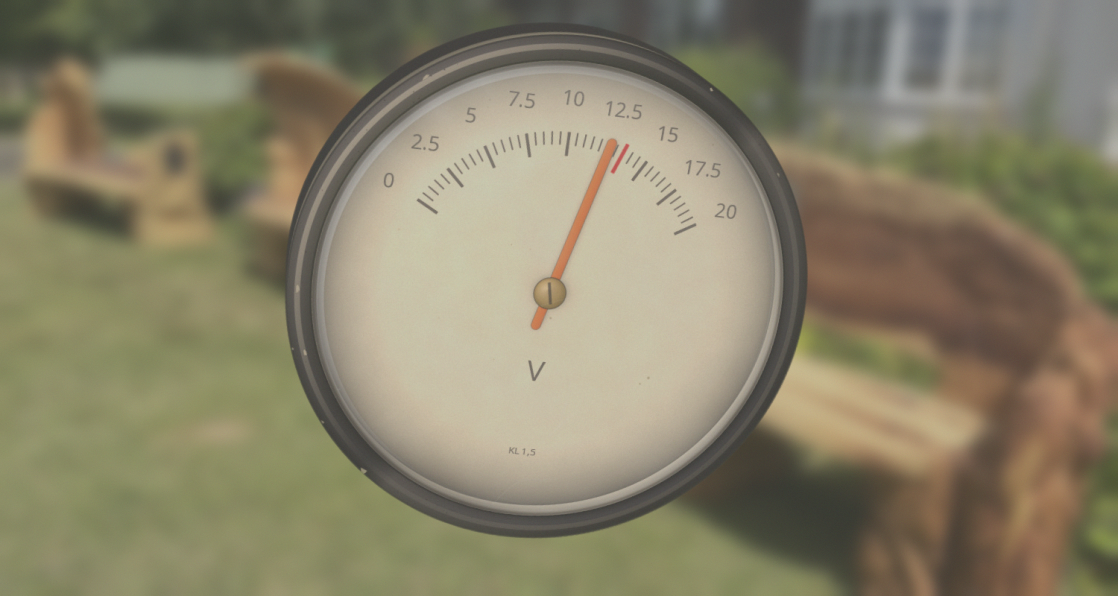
value=12.5 unit=V
